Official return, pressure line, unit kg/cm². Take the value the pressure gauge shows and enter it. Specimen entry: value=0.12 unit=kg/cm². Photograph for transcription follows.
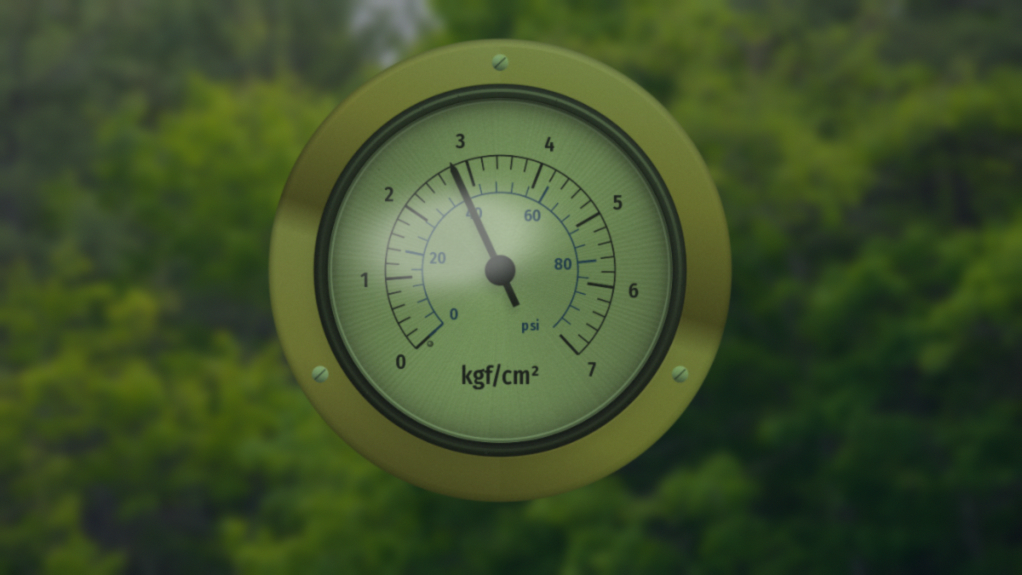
value=2.8 unit=kg/cm²
